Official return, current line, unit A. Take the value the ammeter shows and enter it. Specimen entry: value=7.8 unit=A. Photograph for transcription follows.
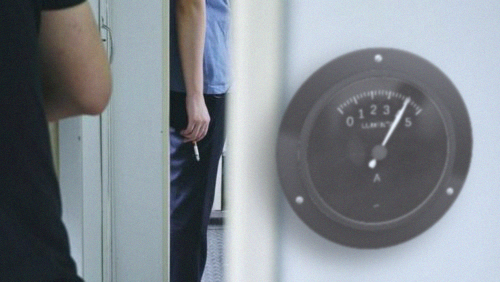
value=4 unit=A
